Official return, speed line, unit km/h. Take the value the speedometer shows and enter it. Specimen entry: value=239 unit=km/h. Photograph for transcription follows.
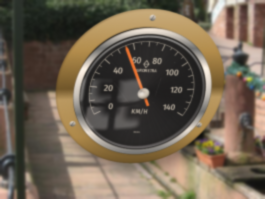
value=55 unit=km/h
